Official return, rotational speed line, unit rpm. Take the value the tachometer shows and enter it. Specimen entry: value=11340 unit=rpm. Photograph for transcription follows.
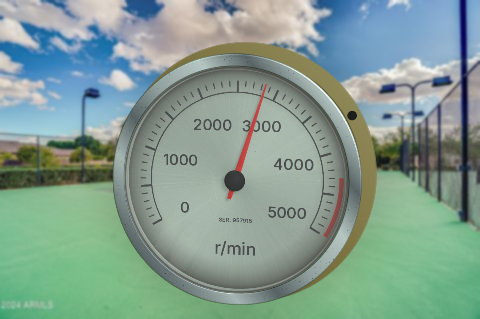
value=2850 unit=rpm
